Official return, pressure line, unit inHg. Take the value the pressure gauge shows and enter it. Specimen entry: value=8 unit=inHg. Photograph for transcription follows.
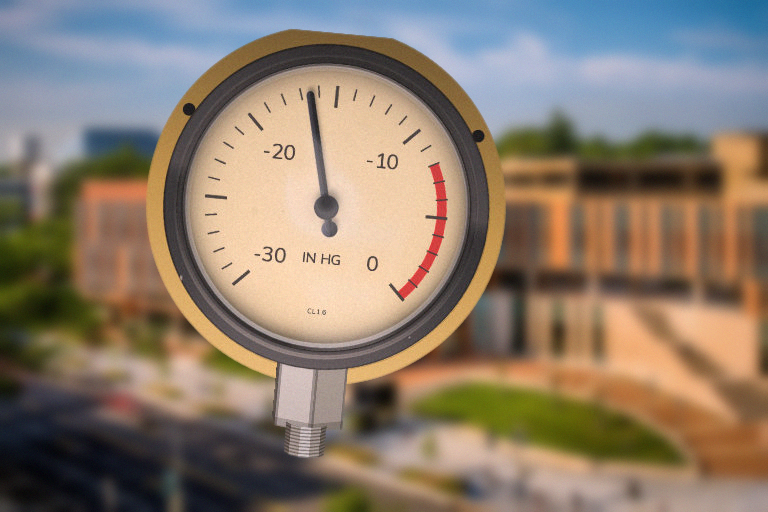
value=-16.5 unit=inHg
